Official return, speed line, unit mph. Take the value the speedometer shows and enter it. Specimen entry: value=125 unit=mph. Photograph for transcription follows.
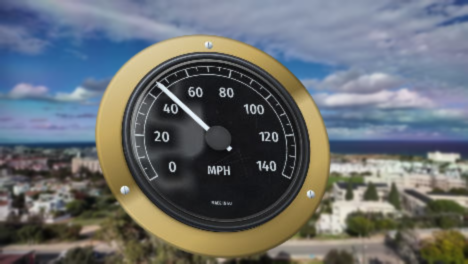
value=45 unit=mph
